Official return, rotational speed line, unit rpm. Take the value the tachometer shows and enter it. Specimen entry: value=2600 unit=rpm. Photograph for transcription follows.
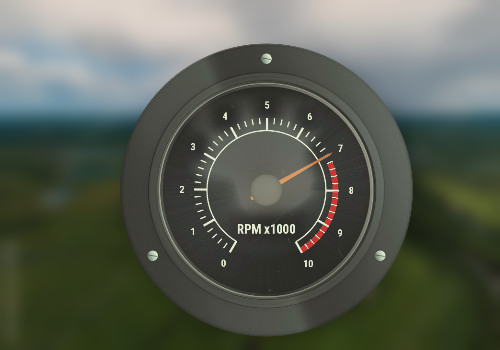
value=7000 unit=rpm
